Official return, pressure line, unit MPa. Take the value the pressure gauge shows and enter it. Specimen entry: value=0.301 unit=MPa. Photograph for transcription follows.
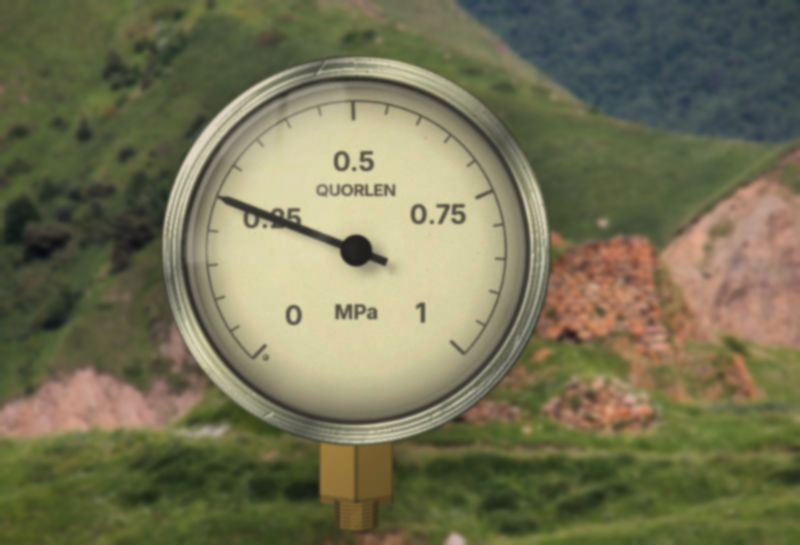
value=0.25 unit=MPa
